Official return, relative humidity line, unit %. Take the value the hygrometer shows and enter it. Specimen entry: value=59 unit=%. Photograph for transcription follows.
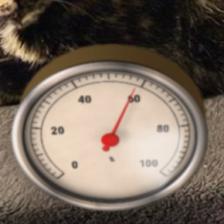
value=58 unit=%
